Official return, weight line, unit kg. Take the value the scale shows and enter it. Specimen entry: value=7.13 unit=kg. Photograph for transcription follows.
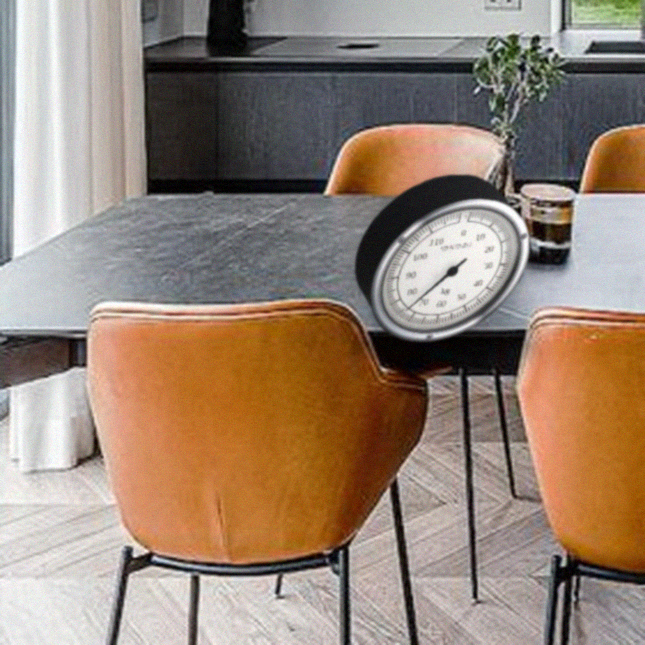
value=75 unit=kg
